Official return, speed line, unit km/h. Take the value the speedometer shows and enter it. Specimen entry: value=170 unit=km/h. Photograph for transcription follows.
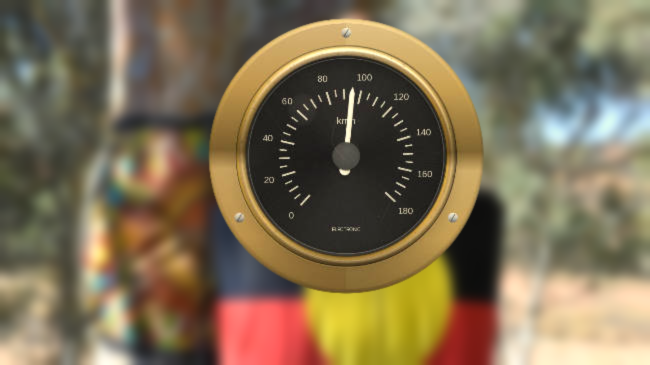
value=95 unit=km/h
